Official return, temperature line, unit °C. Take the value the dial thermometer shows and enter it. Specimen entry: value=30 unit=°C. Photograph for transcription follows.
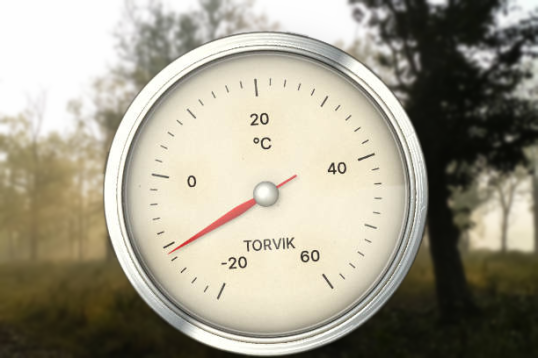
value=-11 unit=°C
